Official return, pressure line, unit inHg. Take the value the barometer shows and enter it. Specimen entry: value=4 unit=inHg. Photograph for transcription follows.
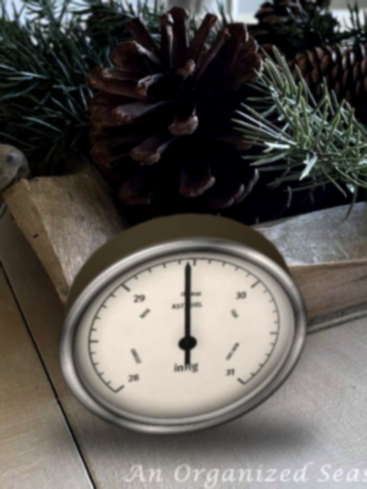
value=29.45 unit=inHg
